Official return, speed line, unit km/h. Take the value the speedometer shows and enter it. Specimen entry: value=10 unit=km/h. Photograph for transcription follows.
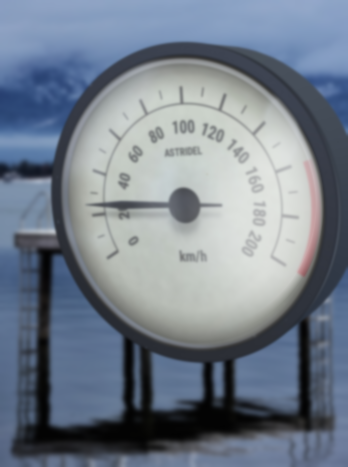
value=25 unit=km/h
